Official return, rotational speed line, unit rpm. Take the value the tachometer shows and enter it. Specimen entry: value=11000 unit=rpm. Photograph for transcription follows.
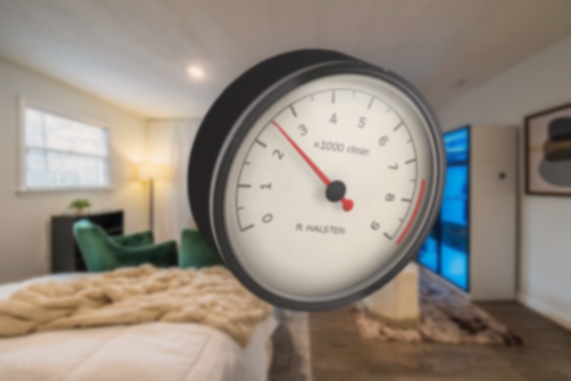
value=2500 unit=rpm
